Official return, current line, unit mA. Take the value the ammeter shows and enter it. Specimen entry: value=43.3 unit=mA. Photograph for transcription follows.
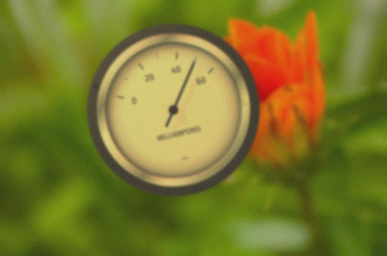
value=50 unit=mA
